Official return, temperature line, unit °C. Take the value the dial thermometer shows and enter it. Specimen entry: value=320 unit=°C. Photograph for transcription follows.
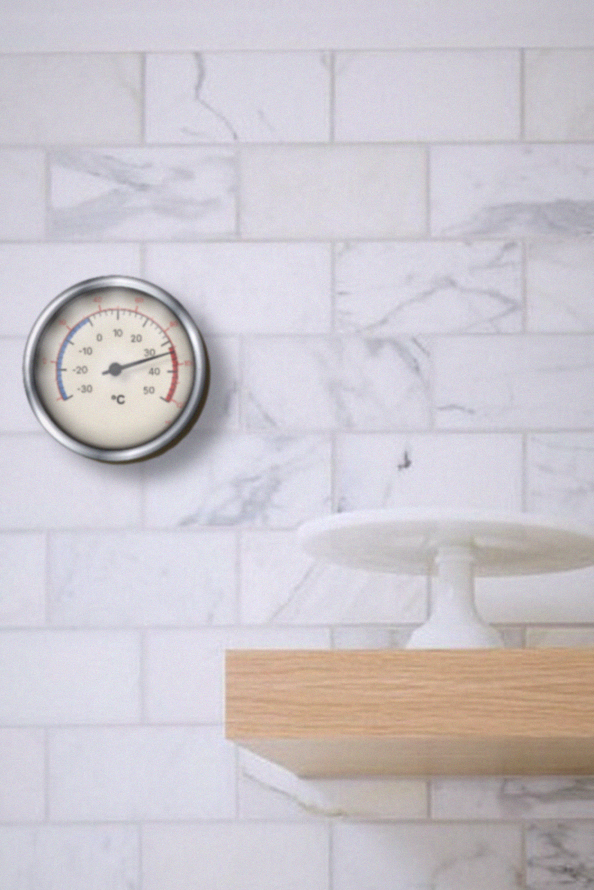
value=34 unit=°C
